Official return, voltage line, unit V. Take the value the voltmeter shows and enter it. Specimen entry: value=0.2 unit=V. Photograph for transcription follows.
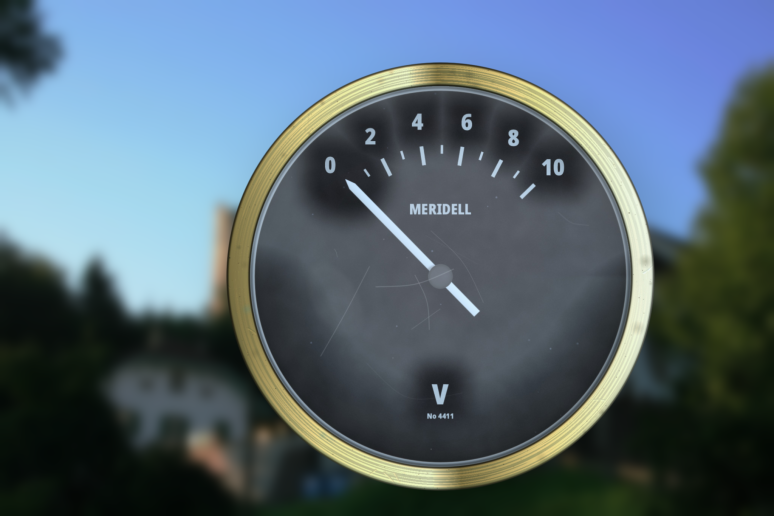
value=0 unit=V
